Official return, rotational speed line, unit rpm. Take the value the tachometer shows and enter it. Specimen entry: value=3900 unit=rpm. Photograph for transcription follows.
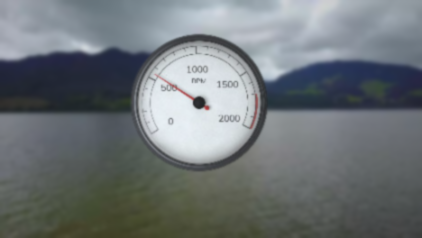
value=550 unit=rpm
